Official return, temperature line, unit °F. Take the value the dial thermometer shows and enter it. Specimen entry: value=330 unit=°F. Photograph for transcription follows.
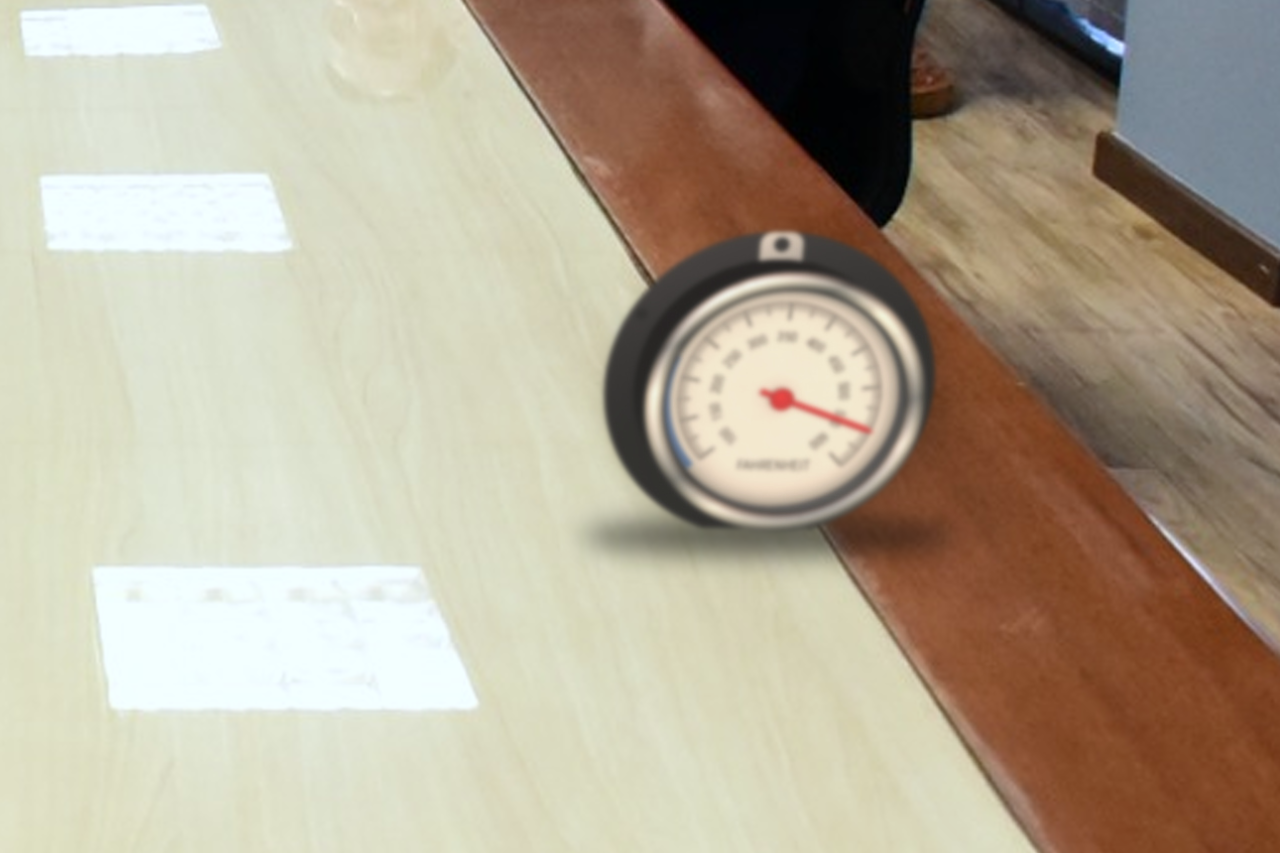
value=550 unit=°F
